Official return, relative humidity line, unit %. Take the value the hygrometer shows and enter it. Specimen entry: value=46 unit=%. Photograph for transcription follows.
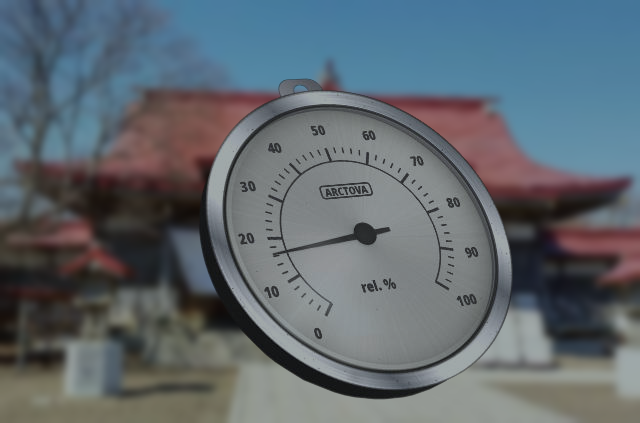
value=16 unit=%
